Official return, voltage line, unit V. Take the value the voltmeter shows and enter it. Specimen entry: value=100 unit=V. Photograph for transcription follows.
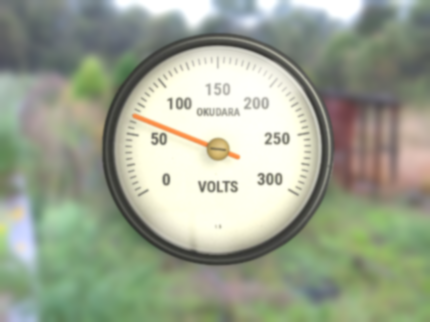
value=65 unit=V
